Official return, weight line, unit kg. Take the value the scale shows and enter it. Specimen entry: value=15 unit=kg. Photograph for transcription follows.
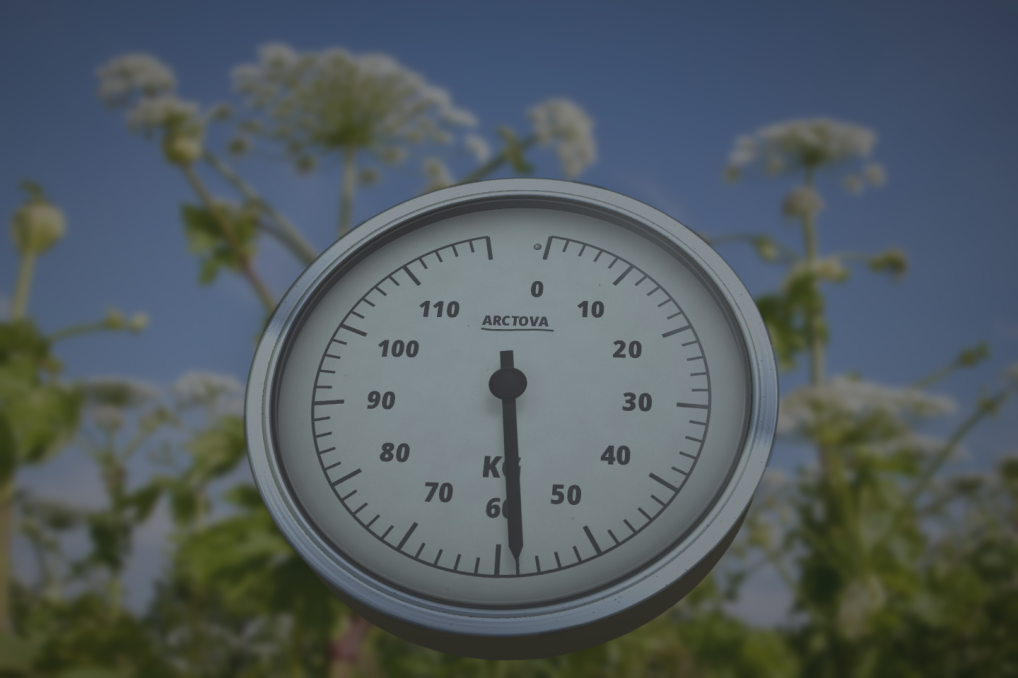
value=58 unit=kg
